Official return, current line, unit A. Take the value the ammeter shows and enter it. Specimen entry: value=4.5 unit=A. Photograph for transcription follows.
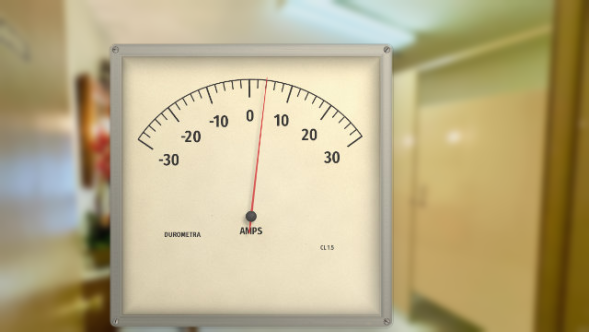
value=4 unit=A
